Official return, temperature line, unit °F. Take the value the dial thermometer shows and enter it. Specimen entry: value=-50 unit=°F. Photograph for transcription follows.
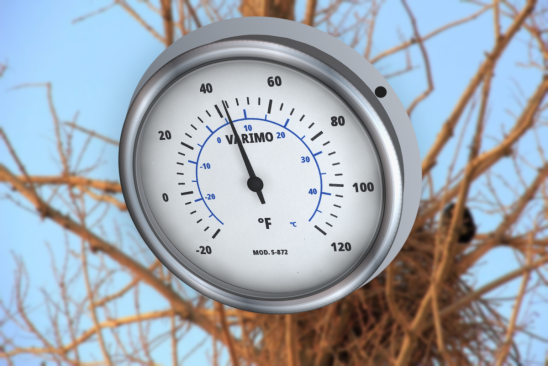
value=44 unit=°F
